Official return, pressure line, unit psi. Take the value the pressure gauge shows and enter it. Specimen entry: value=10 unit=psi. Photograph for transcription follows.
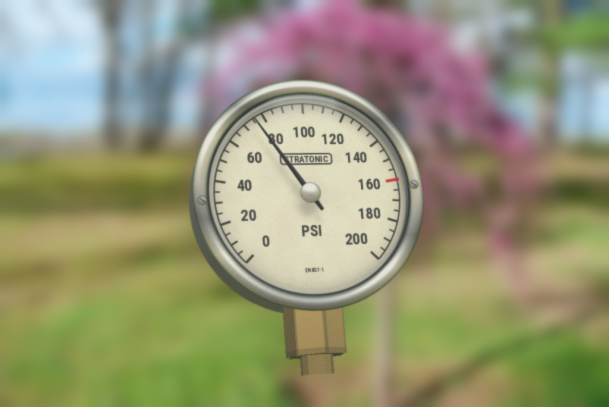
value=75 unit=psi
